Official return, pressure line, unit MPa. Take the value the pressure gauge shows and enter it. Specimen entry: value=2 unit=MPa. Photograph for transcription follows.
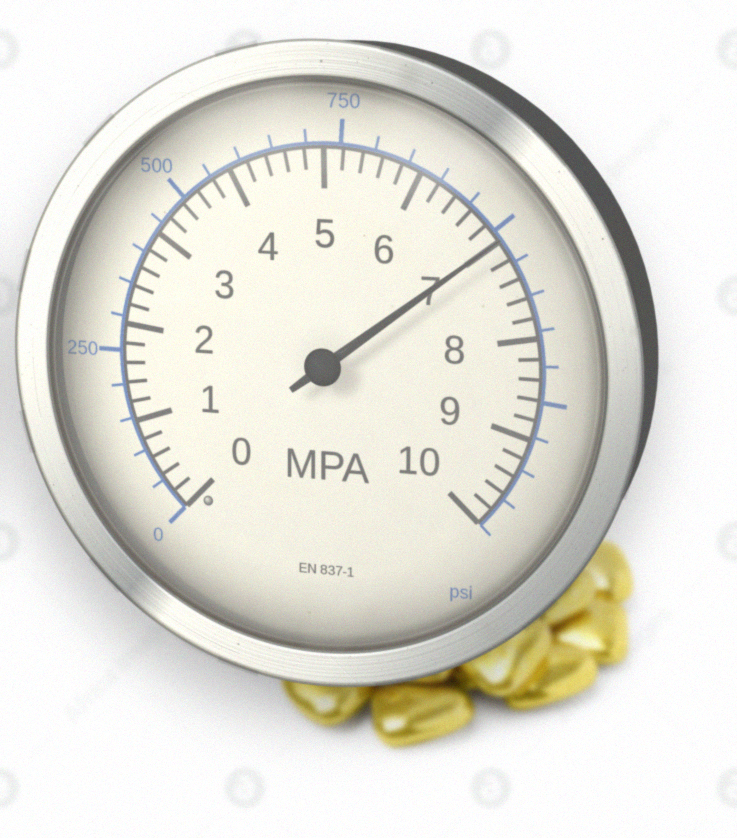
value=7 unit=MPa
